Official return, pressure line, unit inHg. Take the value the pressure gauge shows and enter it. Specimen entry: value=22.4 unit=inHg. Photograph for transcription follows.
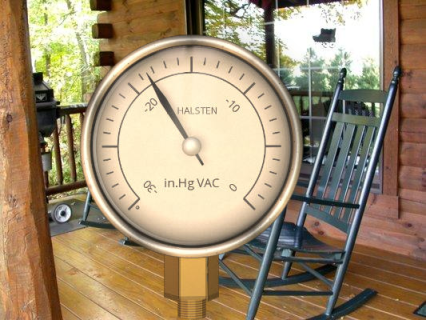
value=-18.5 unit=inHg
